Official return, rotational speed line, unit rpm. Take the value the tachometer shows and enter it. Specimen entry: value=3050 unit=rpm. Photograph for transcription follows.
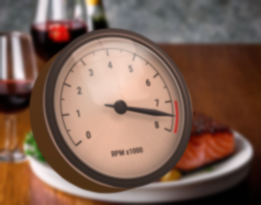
value=7500 unit=rpm
